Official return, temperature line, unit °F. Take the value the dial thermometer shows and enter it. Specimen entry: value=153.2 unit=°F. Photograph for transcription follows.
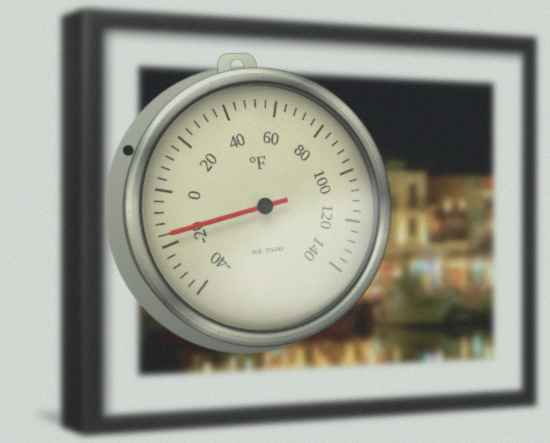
value=-16 unit=°F
